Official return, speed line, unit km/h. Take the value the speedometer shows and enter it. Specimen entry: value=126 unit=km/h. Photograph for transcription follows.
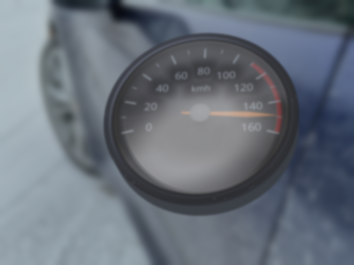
value=150 unit=km/h
